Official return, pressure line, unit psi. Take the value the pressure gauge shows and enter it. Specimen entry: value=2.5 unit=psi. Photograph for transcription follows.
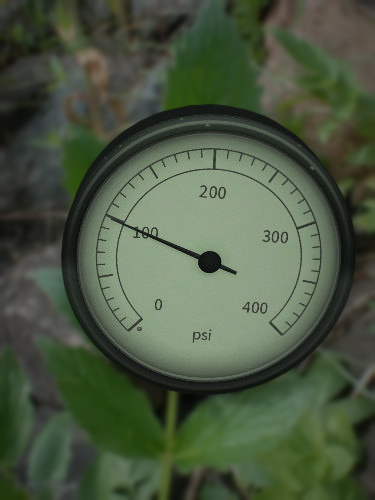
value=100 unit=psi
